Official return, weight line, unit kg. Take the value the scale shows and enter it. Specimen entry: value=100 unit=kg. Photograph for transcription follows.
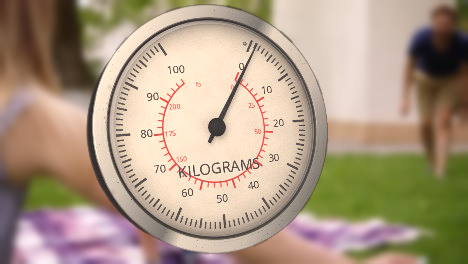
value=1 unit=kg
